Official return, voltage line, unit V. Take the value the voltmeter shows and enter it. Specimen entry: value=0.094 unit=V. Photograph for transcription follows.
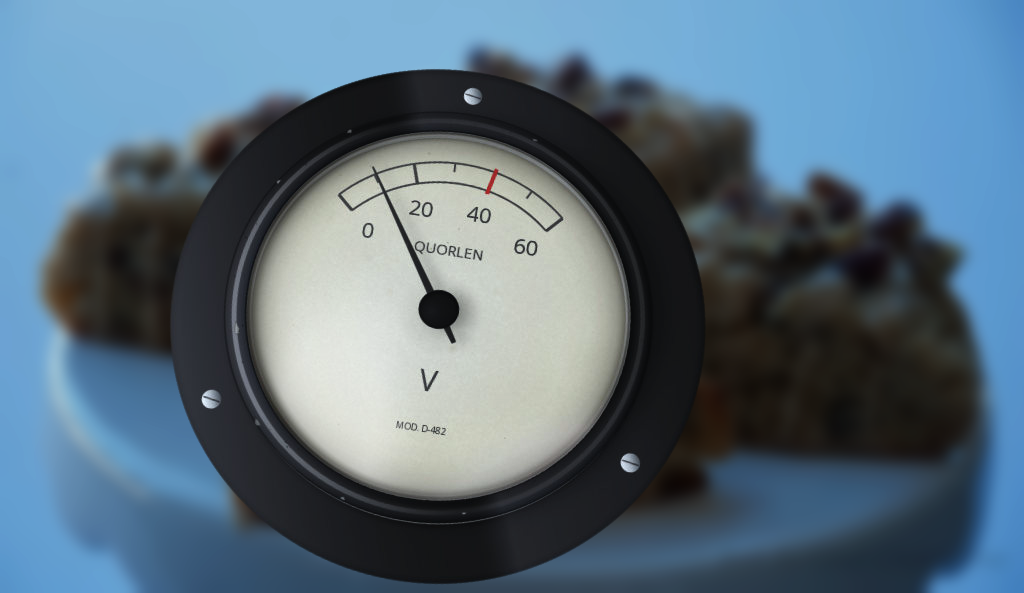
value=10 unit=V
